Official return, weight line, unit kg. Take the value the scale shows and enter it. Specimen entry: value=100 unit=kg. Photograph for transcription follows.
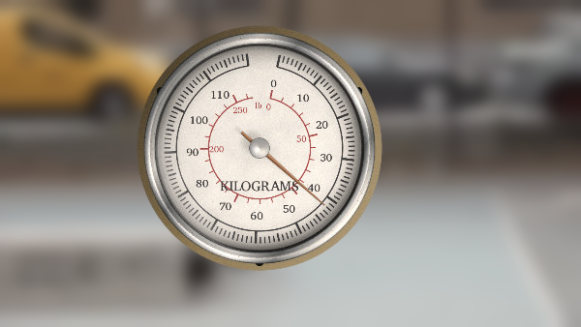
value=42 unit=kg
